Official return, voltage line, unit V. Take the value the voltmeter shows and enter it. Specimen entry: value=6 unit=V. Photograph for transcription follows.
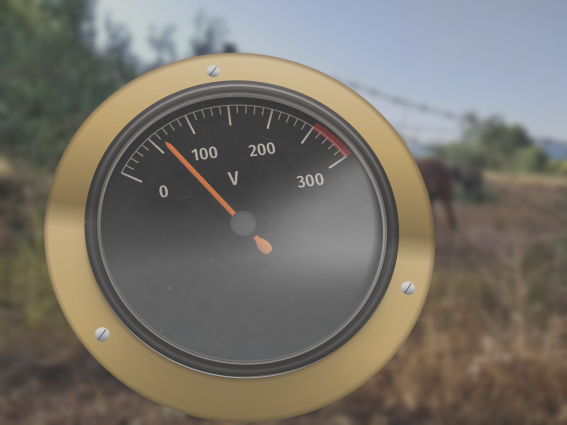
value=60 unit=V
